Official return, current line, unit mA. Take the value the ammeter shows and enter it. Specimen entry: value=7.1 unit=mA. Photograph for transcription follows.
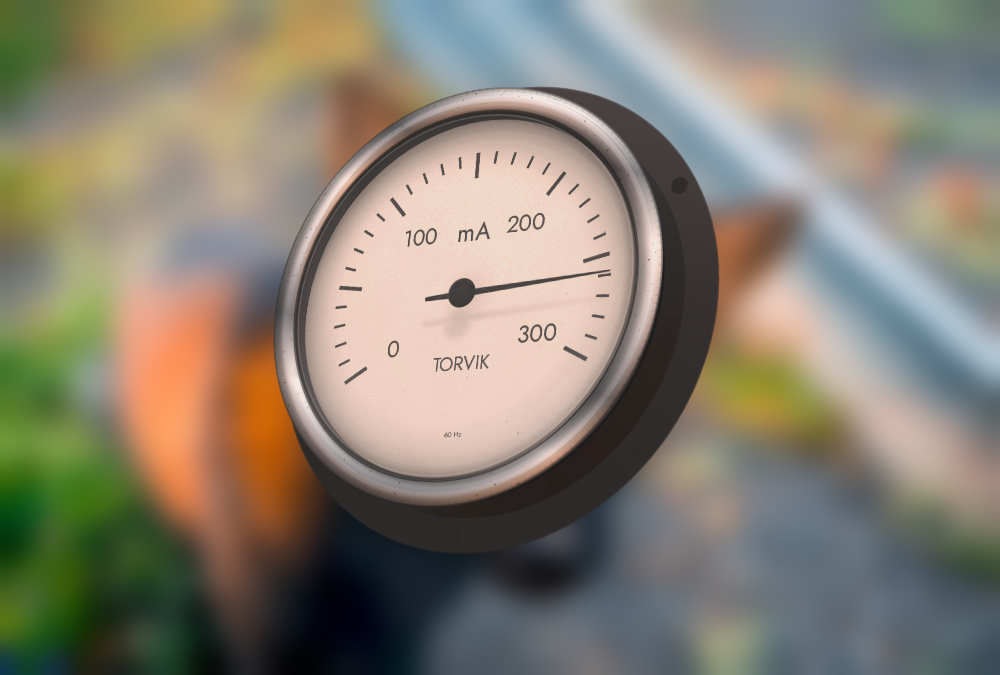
value=260 unit=mA
